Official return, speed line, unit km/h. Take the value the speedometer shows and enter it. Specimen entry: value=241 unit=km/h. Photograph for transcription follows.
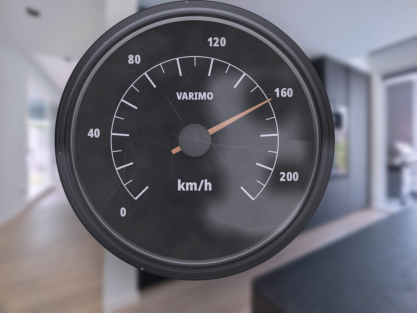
value=160 unit=km/h
